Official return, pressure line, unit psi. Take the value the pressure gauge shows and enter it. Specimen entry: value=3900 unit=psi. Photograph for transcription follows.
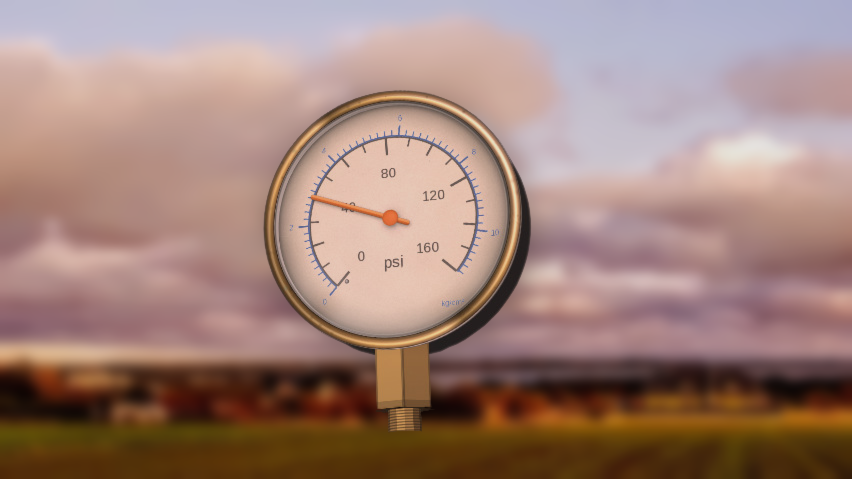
value=40 unit=psi
